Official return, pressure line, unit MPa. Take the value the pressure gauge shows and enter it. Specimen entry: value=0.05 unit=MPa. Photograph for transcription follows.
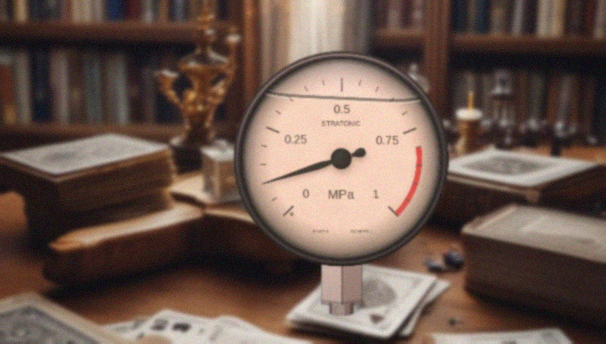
value=0.1 unit=MPa
